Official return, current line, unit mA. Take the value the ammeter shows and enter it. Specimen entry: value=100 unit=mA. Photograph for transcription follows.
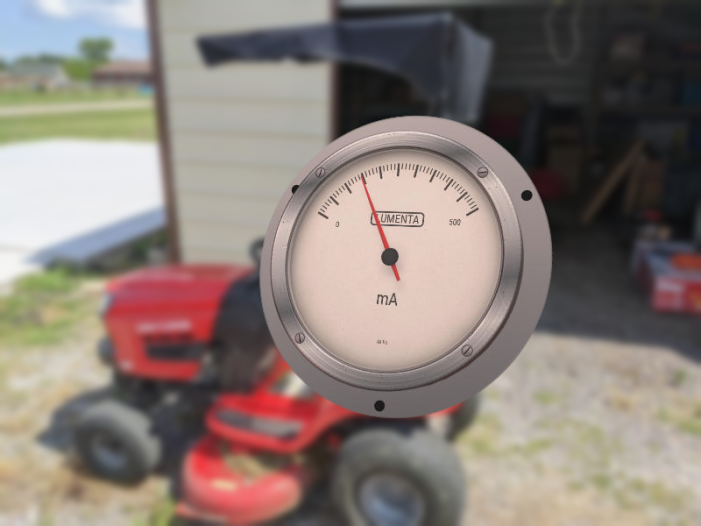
value=150 unit=mA
